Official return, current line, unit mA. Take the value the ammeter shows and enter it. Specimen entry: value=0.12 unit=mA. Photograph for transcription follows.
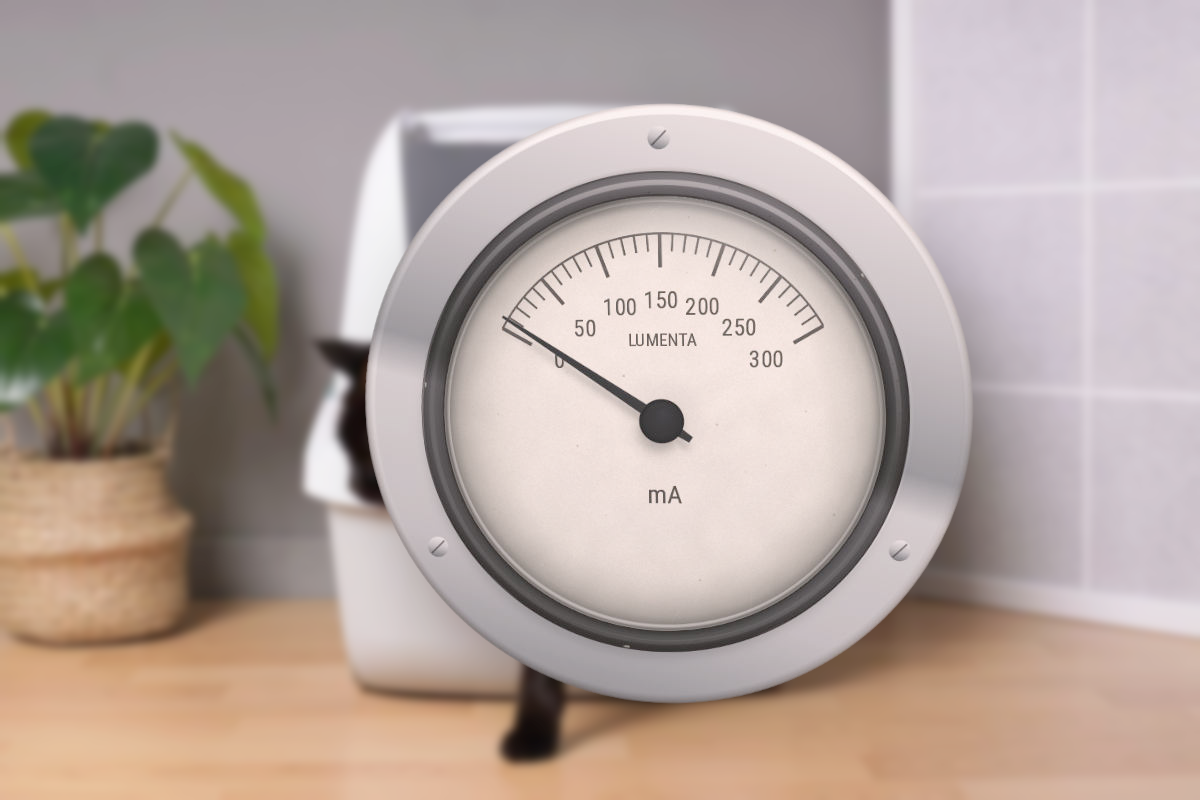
value=10 unit=mA
